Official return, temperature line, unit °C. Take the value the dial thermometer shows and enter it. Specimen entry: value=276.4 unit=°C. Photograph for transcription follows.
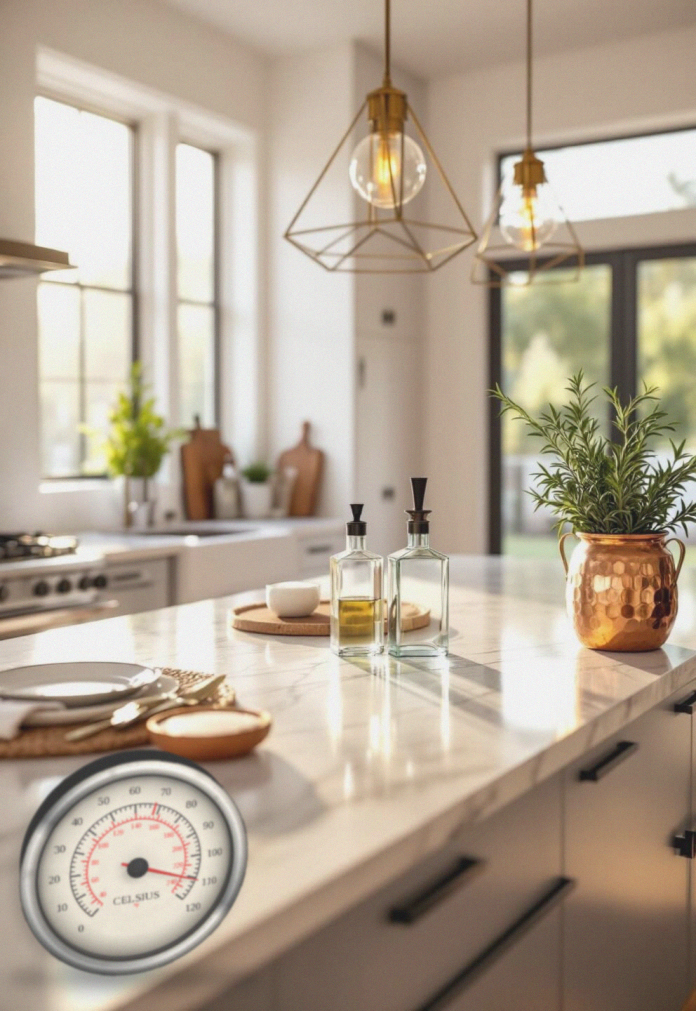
value=110 unit=°C
